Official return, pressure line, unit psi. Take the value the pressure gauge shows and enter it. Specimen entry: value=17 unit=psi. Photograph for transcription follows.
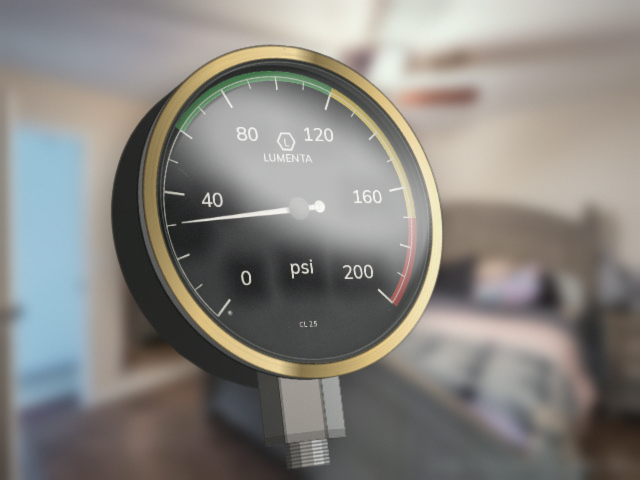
value=30 unit=psi
